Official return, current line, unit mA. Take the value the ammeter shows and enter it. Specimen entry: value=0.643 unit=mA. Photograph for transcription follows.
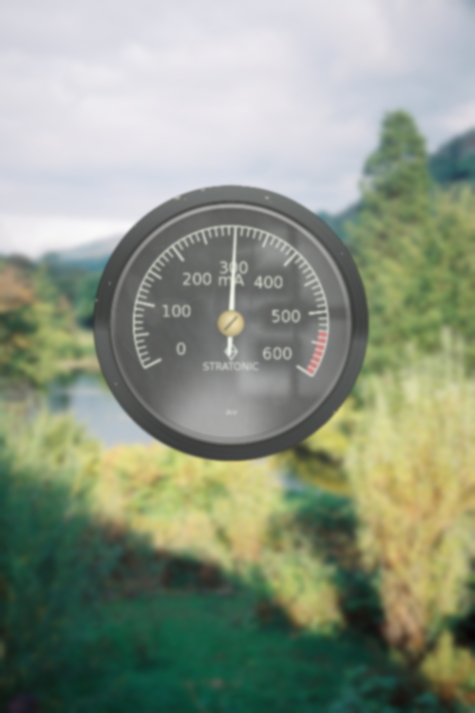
value=300 unit=mA
